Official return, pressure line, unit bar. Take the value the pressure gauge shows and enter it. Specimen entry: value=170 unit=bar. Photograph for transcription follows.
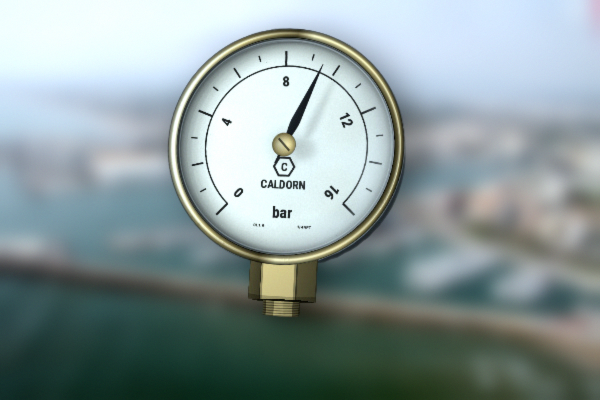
value=9.5 unit=bar
